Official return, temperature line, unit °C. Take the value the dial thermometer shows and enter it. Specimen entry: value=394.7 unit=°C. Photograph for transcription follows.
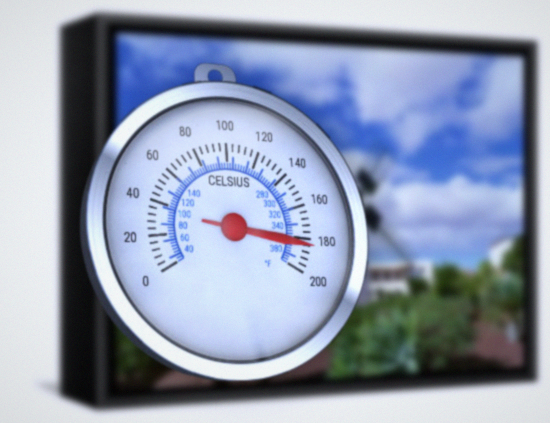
value=184 unit=°C
